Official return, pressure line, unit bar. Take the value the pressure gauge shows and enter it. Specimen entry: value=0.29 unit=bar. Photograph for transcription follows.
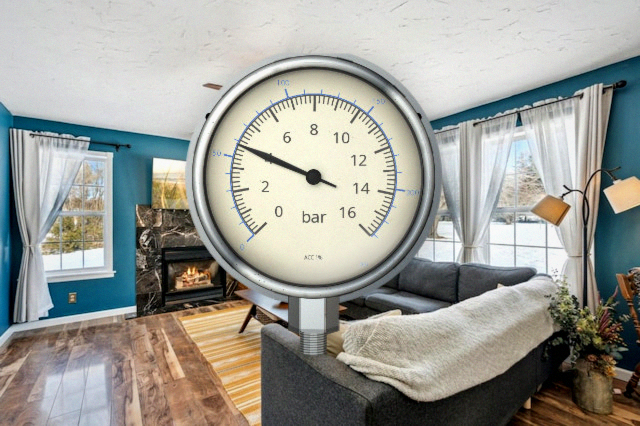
value=4 unit=bar
